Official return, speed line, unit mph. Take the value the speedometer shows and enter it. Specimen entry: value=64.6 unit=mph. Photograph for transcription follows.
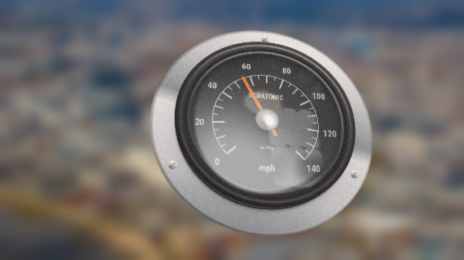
value=55 unit=mph
